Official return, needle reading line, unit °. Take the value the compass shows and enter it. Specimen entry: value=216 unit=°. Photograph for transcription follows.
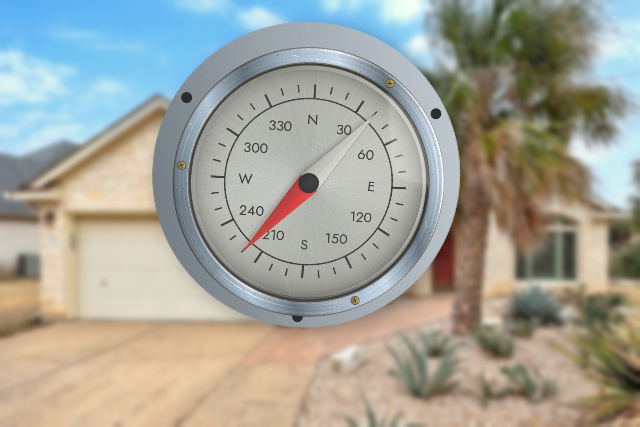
value=220 unit=°
